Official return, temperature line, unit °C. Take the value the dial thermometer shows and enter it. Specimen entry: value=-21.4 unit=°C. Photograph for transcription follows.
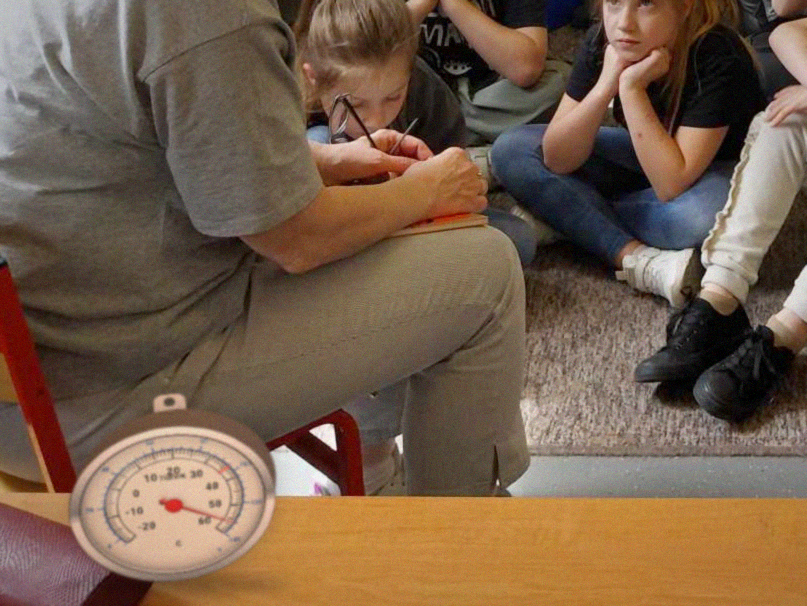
value=55 unit=°C
